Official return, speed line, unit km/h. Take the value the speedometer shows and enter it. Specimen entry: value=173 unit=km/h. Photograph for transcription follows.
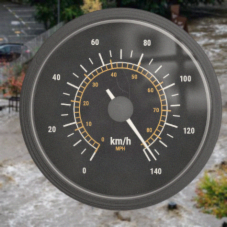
value=137.5 unit=km/h
